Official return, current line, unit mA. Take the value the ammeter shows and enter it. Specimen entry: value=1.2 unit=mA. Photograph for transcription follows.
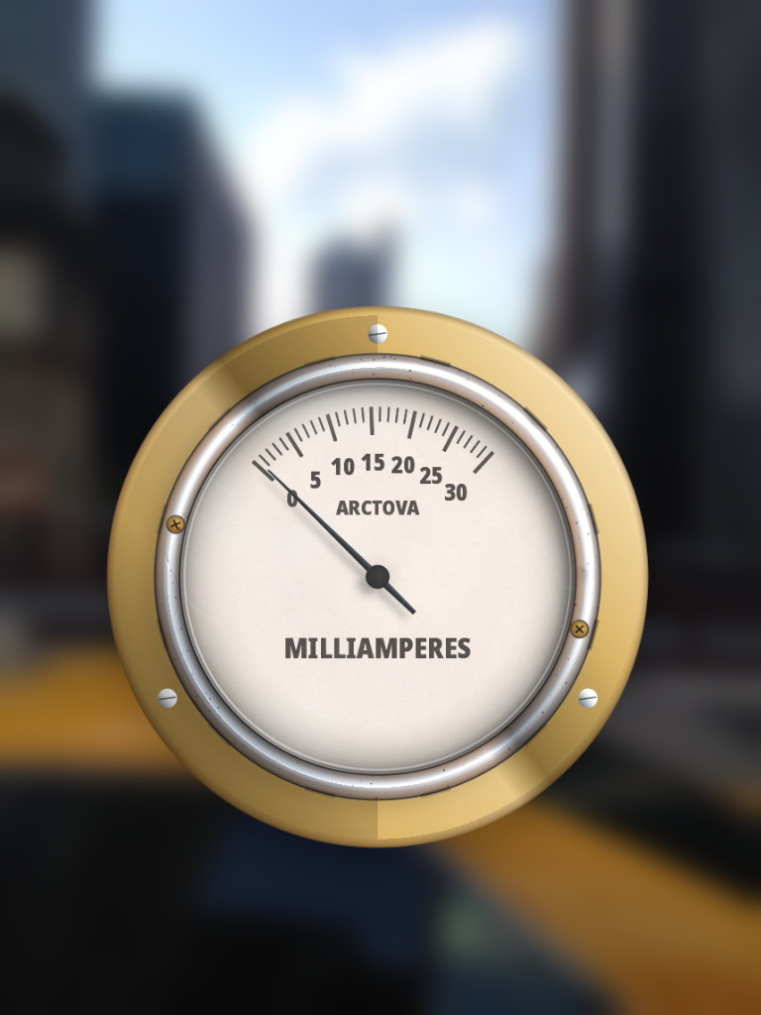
value=0.5 unit=mA
